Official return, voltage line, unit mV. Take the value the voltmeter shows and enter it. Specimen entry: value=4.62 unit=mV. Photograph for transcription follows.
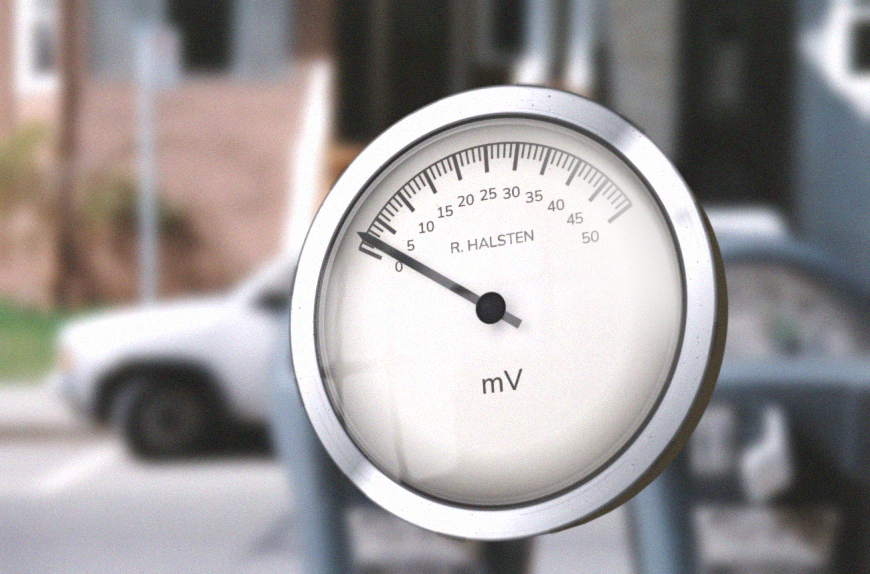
value=2 unit=mV
